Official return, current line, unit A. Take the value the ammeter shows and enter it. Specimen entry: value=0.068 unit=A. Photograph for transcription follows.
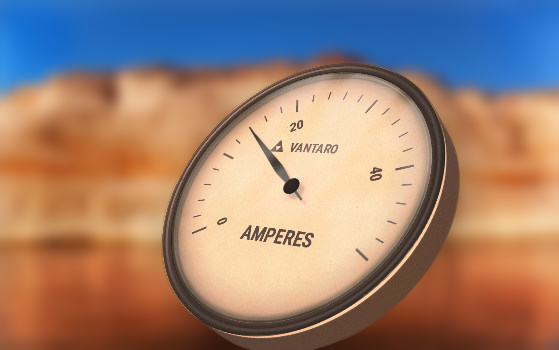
value=14 unit=A
